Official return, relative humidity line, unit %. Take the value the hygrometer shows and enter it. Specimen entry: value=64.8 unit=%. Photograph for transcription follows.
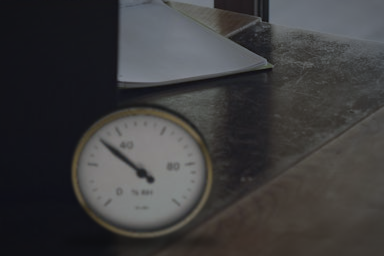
value=32 unit=%
